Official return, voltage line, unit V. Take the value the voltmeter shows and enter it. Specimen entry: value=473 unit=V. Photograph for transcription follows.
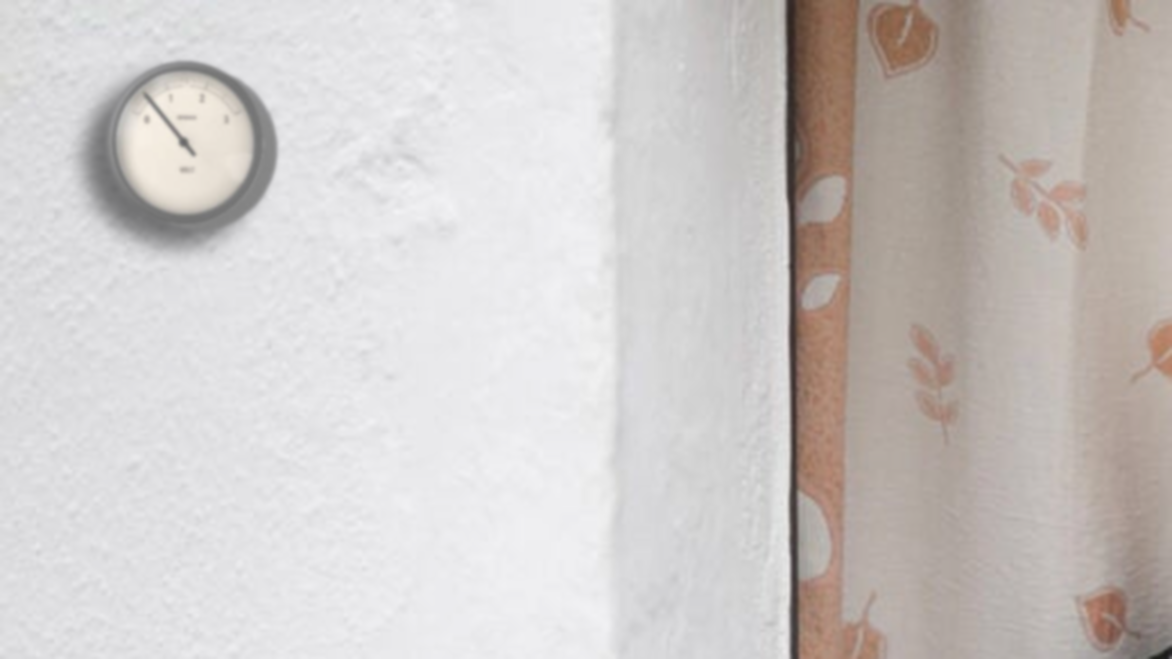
value=0.5 unit=V
